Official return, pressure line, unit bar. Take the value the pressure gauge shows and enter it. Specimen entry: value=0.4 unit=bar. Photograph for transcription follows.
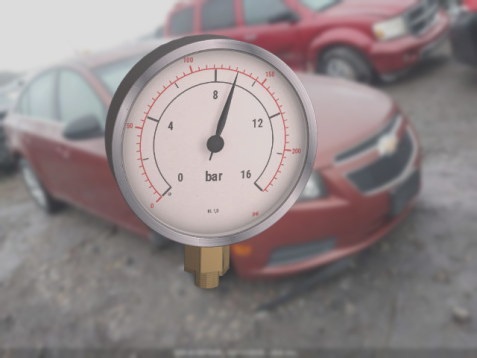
value=9 unit=bar
